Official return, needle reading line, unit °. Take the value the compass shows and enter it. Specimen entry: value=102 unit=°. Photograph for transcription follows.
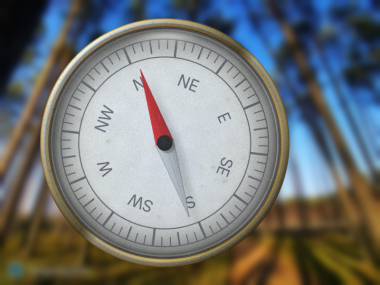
value=5 unit=°
